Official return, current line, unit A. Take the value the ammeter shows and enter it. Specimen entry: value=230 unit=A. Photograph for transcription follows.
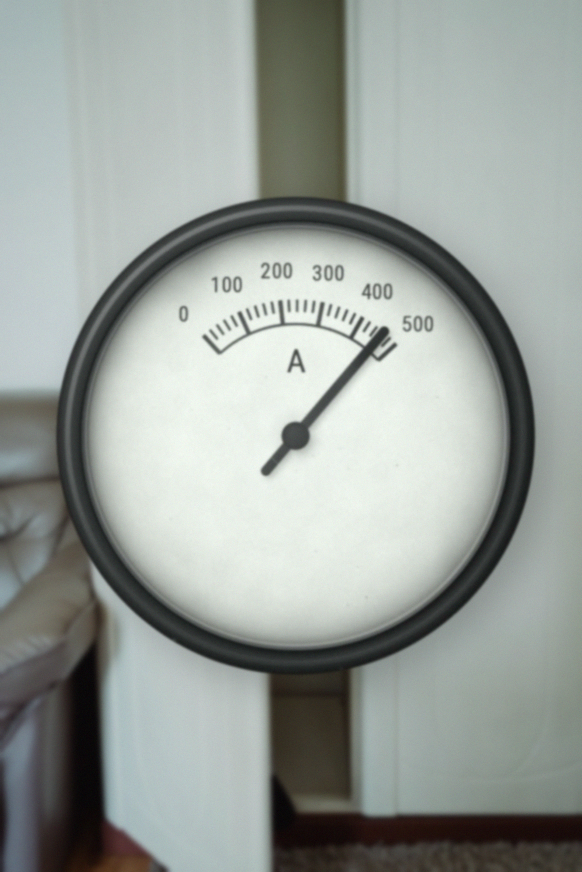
value=460 unit=A
